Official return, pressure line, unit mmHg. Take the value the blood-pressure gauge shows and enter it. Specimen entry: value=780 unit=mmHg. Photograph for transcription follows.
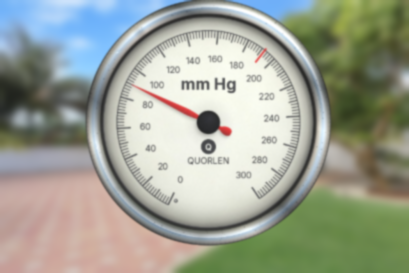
value=90 unit=mmHg
